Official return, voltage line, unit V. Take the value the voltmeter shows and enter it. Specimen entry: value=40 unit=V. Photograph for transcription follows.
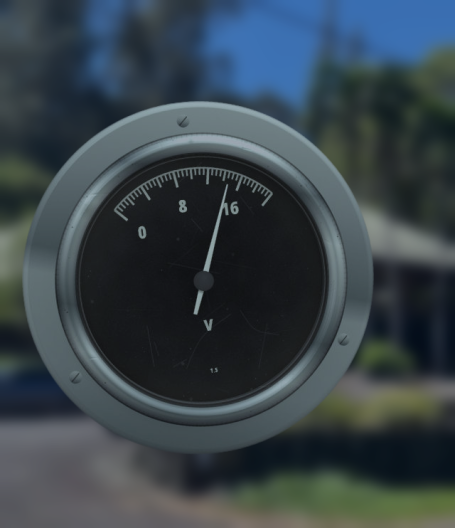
value=14.5 unit=V
